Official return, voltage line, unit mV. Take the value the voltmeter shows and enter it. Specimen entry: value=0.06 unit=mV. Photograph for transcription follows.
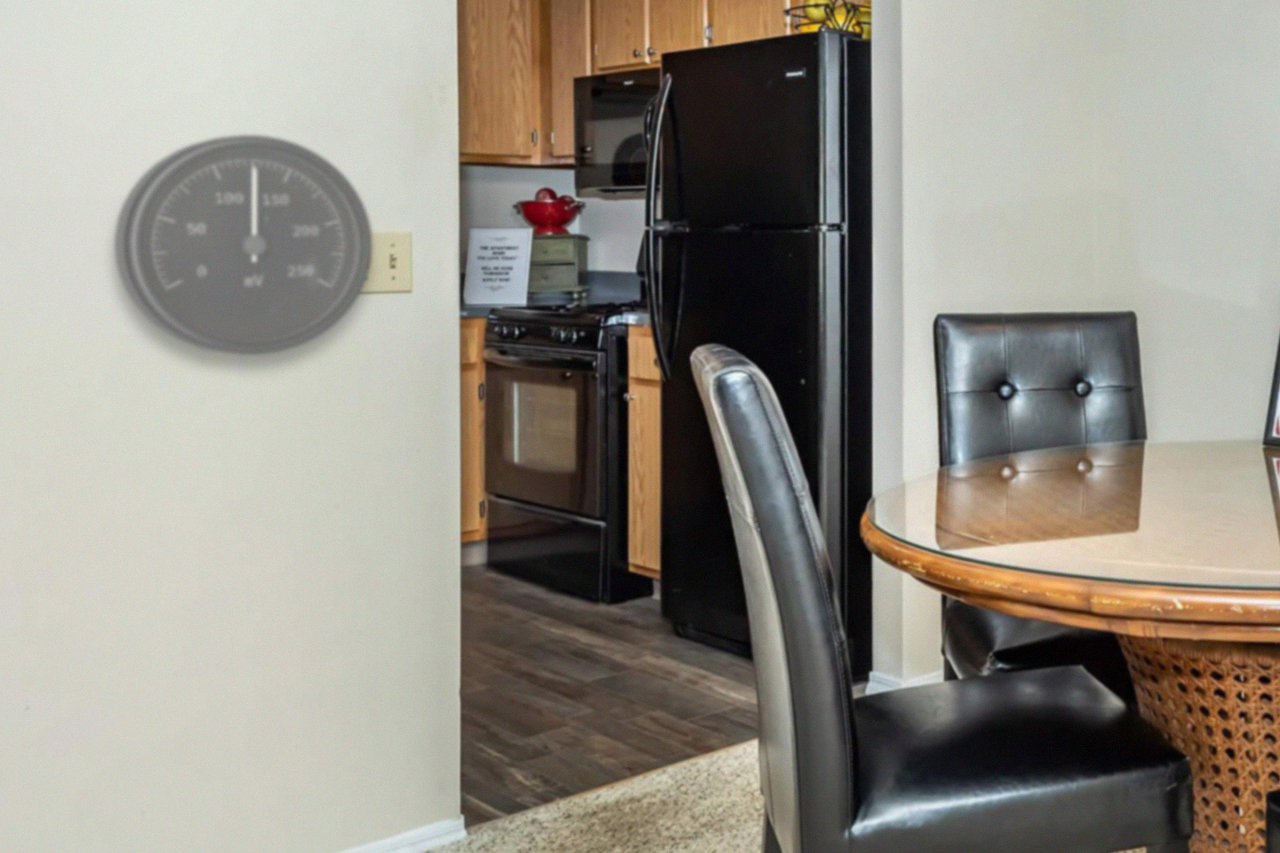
value=125 unit=mV
